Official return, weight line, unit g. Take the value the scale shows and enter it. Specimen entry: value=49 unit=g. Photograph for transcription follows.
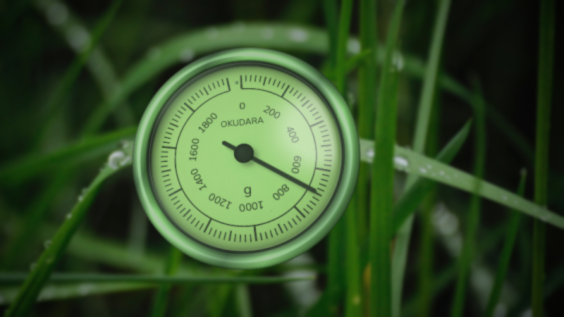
value=700 unit=g
